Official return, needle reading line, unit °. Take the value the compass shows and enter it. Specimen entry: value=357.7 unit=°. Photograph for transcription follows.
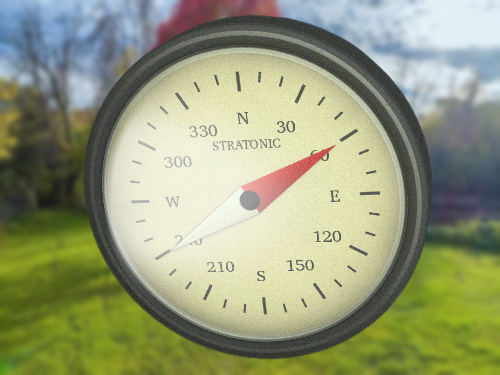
value=60 unit=°
